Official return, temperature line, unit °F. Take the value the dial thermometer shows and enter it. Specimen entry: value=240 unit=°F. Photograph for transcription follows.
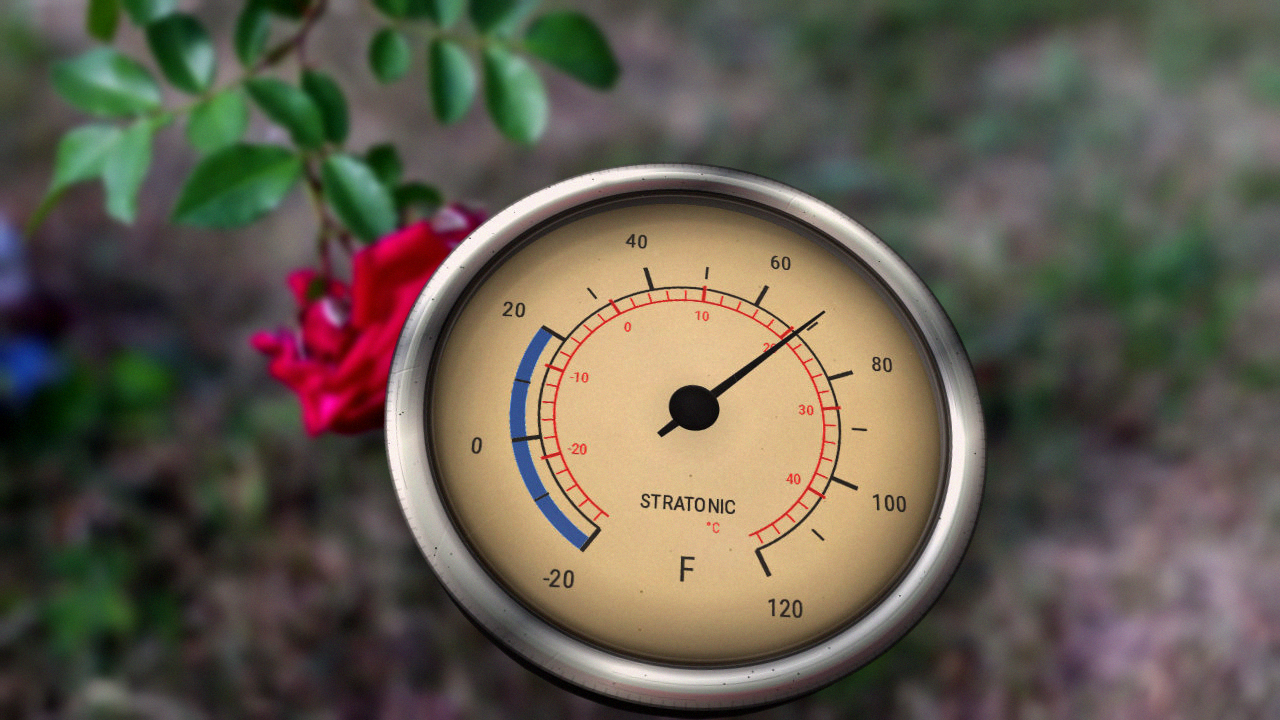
value=70 unit=°F
